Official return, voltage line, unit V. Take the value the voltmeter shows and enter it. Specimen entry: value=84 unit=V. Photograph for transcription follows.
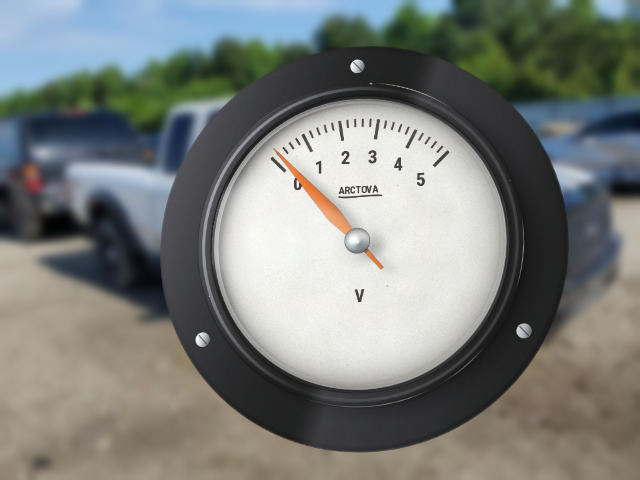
value=0.2 unit=V
